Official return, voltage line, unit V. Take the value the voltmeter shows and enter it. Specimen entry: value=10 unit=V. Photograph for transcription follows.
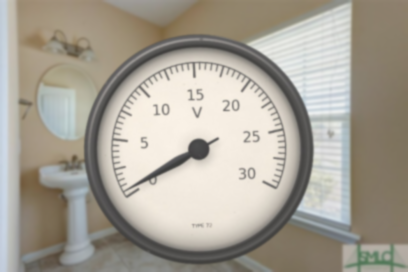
value=0.5 unit=V
